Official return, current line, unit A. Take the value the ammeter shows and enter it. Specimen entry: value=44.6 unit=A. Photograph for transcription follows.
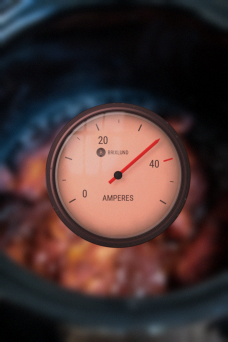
value=35 unit=A
